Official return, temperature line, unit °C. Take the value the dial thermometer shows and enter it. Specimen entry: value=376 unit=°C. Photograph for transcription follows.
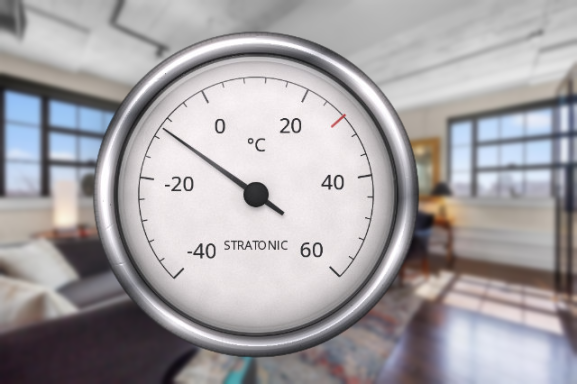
value=-10 unit=°C
